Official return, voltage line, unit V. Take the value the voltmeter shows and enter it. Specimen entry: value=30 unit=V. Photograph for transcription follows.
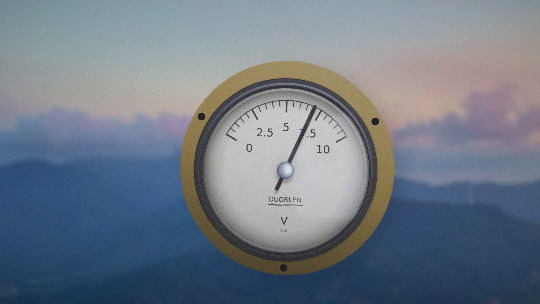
value=7 unit=V
